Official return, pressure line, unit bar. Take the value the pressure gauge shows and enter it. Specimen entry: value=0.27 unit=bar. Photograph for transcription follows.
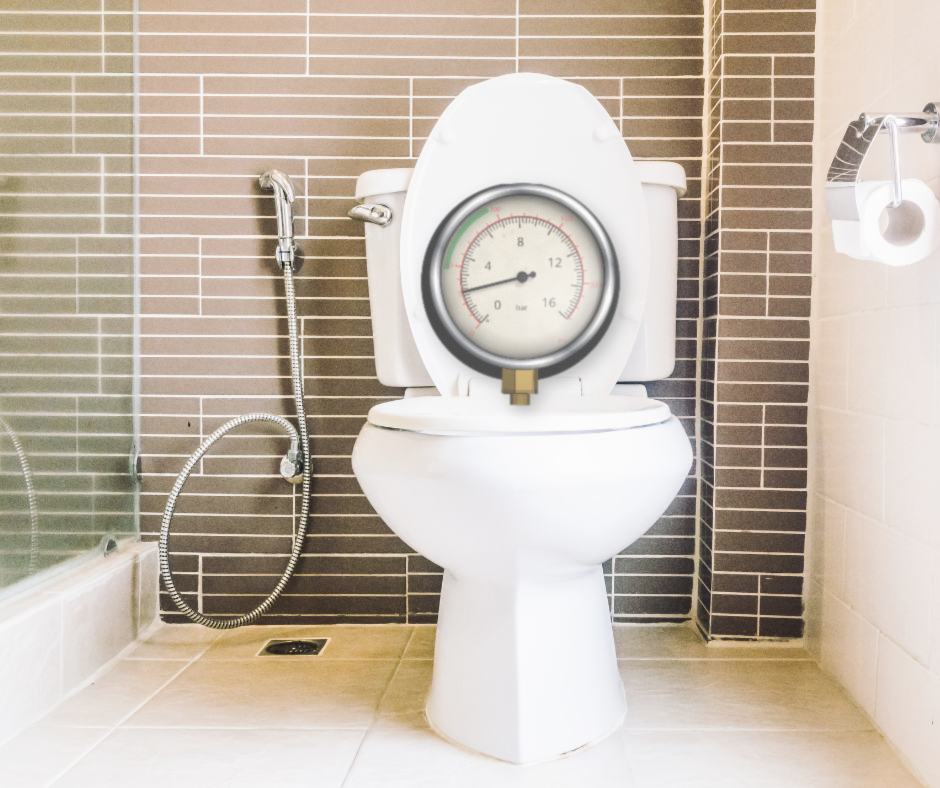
value=2 unit=bar
